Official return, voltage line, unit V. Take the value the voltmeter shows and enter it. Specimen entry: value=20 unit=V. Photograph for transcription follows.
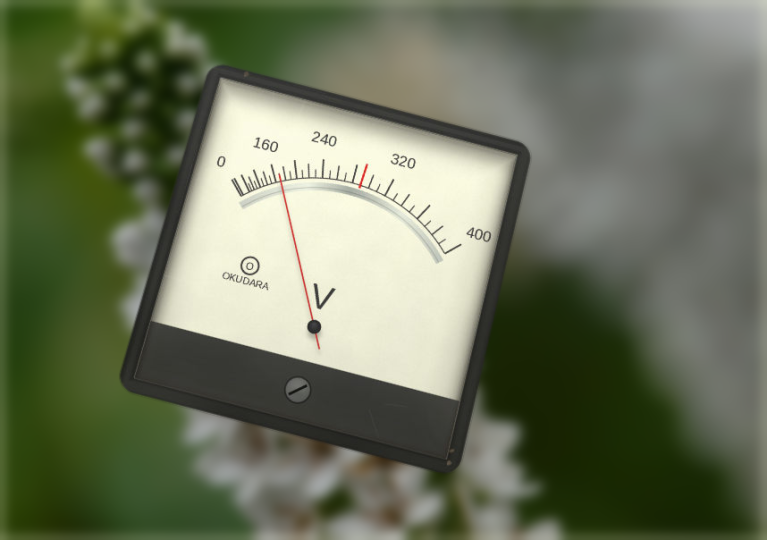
value=170 unit=V
